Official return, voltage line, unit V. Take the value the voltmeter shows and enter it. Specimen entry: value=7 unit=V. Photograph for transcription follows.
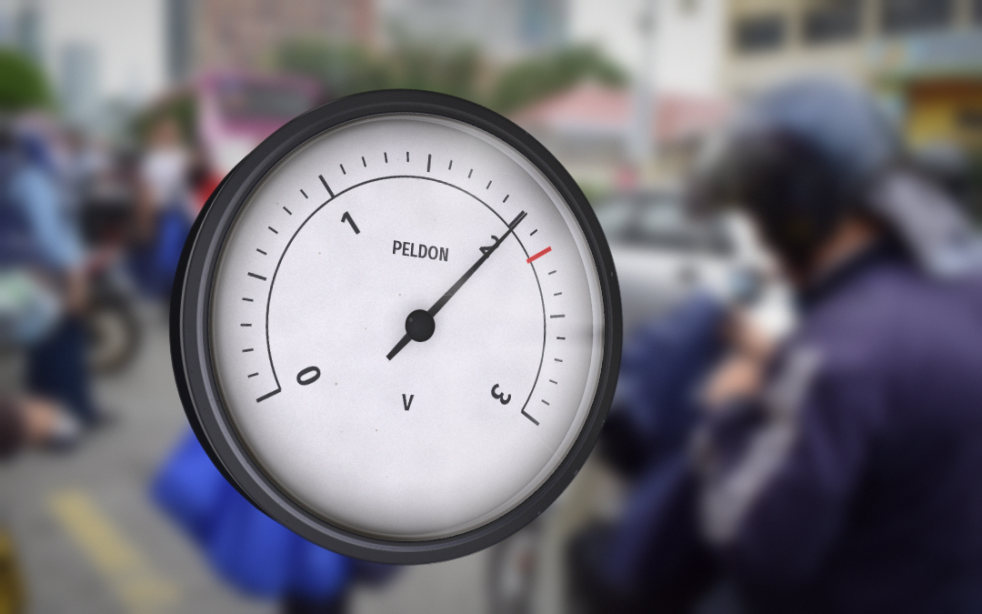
value=2 unit=V
